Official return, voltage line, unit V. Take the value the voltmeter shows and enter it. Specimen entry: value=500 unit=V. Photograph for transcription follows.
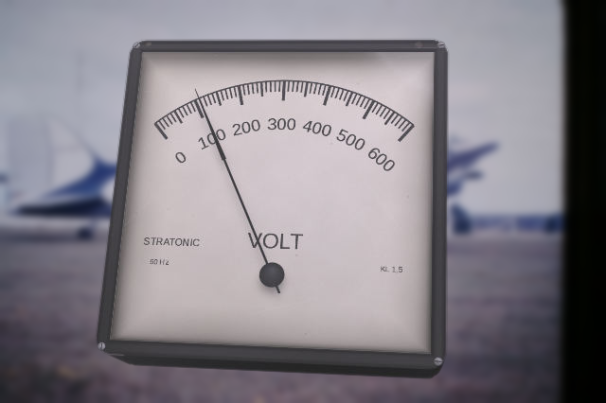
value=110 unit=V
